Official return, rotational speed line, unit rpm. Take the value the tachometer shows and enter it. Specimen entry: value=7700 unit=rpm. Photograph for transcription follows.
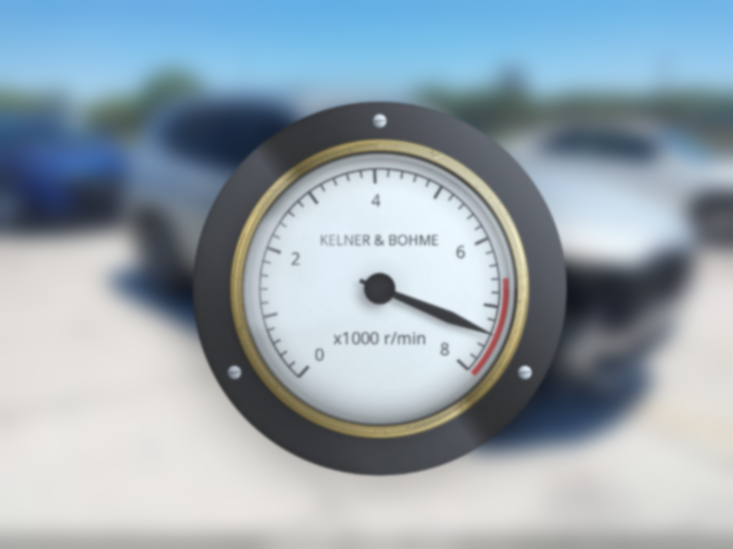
value=7400 unit=rpm
